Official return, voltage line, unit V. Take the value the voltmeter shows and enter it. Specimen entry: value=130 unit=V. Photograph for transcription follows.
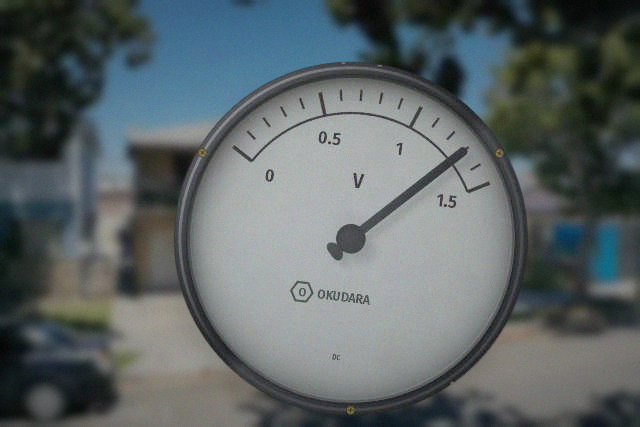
value=1.3 unit=V
